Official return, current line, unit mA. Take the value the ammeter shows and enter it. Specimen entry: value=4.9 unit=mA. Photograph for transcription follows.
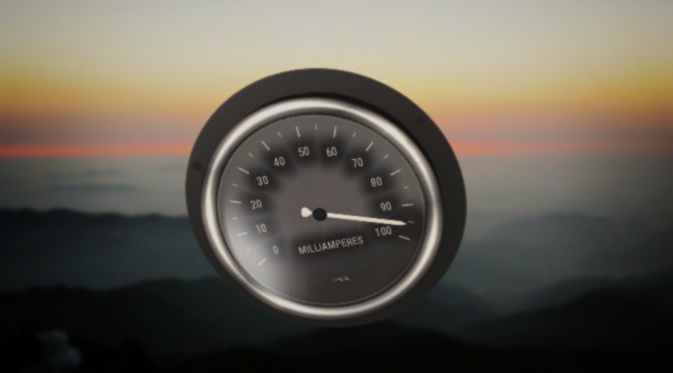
value=95 unit=mA
